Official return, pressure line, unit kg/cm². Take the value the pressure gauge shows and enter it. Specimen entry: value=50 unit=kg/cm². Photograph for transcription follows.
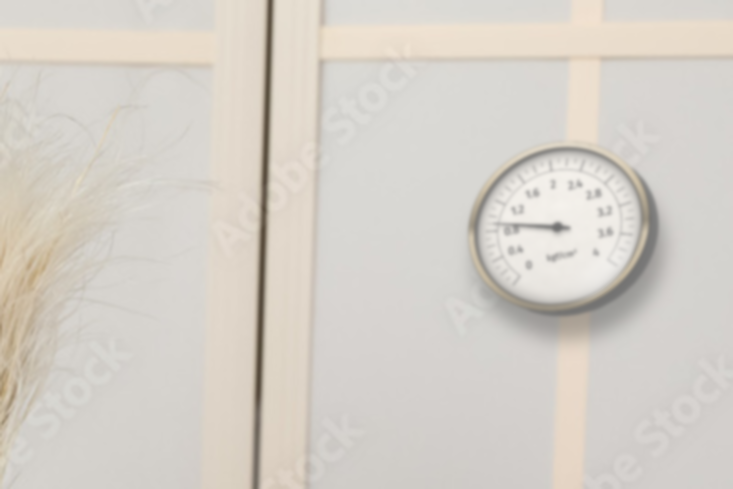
value=0.9 unit=kg/cm²
